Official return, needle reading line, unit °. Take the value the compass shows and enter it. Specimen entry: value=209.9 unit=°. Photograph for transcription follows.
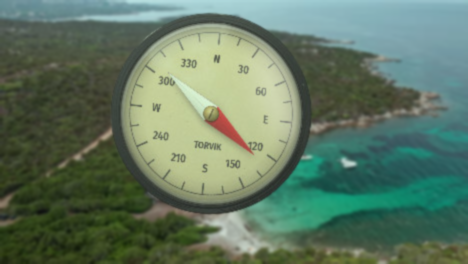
value=127.5 unit=°
